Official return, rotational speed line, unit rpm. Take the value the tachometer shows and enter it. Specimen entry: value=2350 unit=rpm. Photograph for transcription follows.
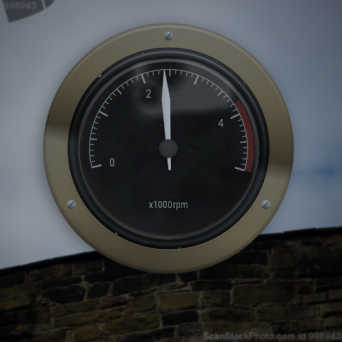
value=2400 unit=rpm
